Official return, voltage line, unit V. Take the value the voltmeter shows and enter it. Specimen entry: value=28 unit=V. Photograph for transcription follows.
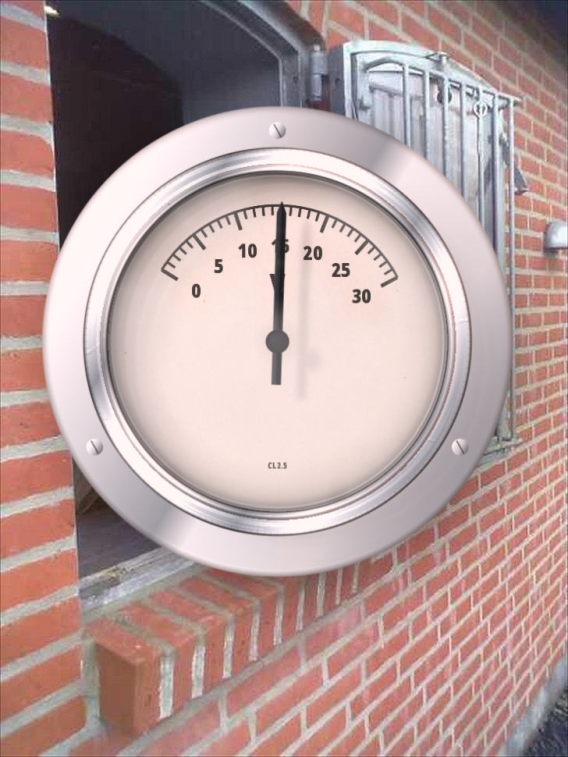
value=15 unit=V
